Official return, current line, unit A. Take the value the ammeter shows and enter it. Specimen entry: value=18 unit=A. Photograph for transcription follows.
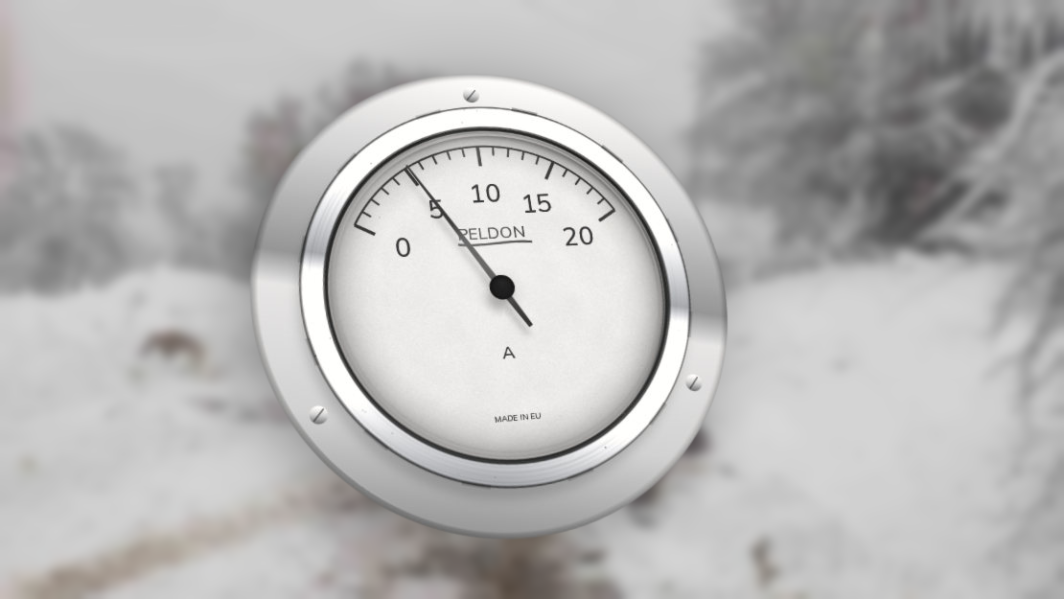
value=5 unit=A
